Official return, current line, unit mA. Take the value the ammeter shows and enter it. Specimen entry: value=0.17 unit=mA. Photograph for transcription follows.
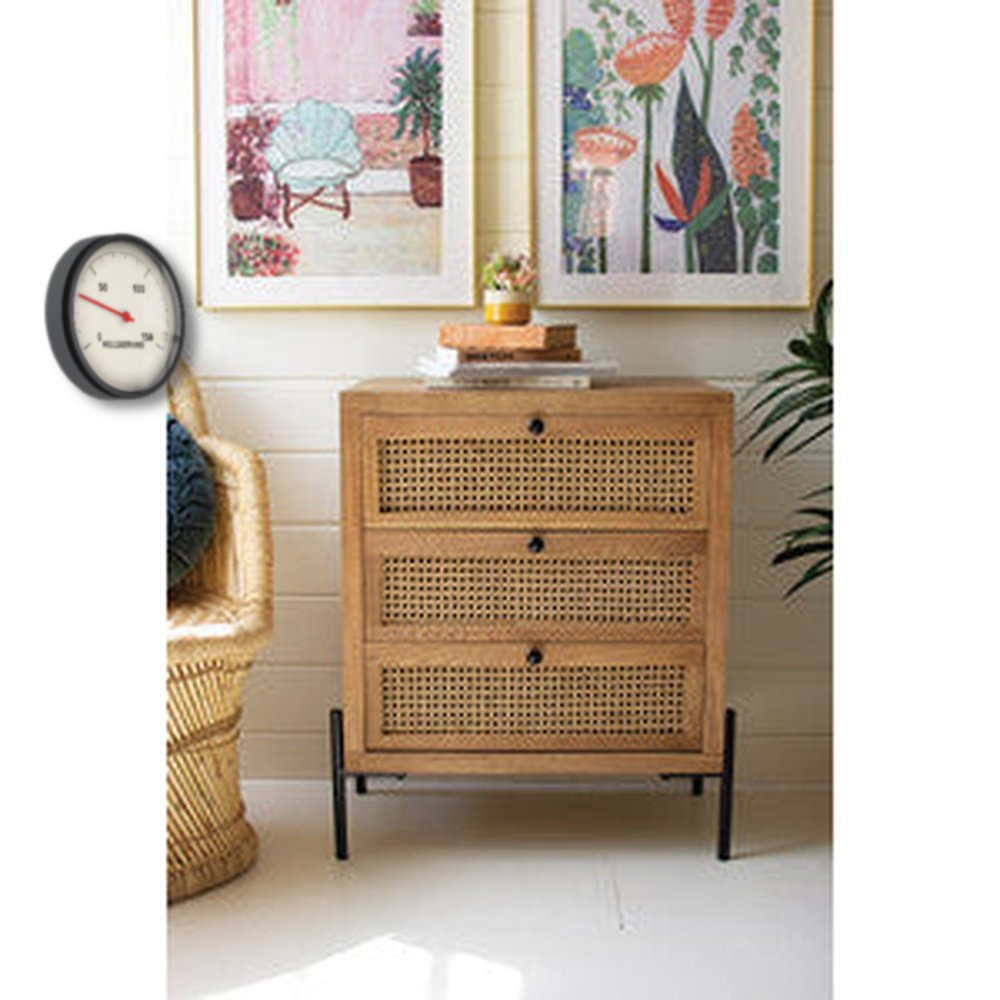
value=30 unit=mA
